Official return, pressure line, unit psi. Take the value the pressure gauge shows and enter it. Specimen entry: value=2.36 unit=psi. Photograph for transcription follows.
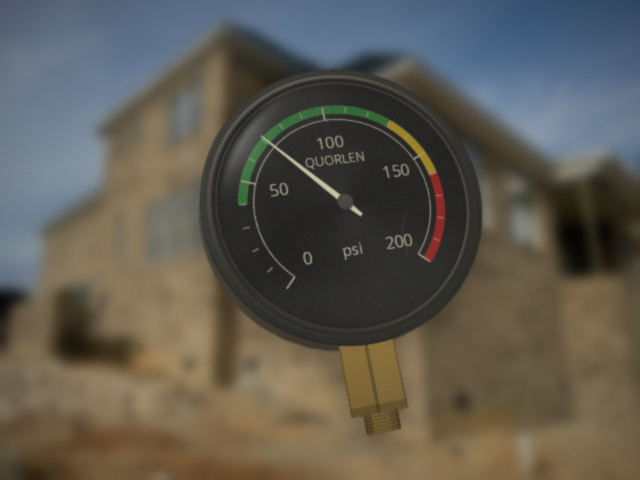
value=70 unit=psi
